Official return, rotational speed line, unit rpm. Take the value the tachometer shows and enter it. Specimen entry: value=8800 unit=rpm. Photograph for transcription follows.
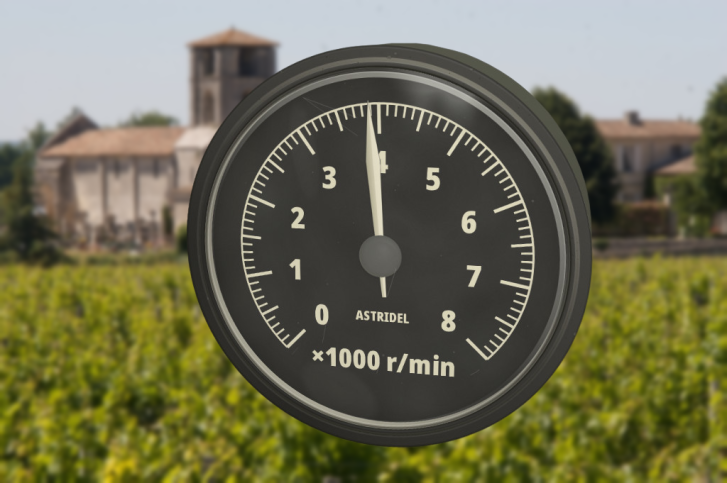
value=3900 unit=rpm
